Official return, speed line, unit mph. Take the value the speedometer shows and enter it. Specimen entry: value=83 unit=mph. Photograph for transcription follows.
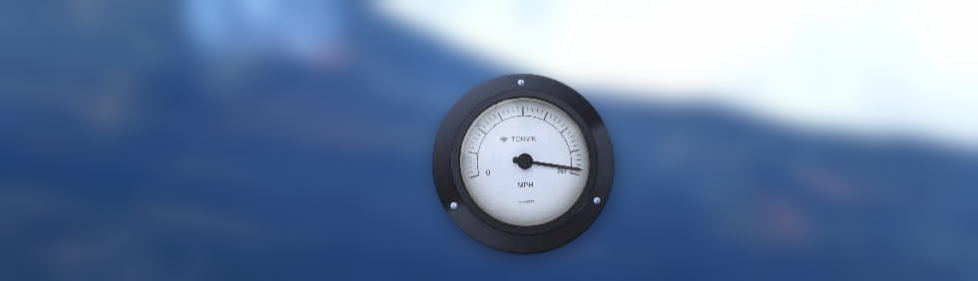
value=78 unit=mph
